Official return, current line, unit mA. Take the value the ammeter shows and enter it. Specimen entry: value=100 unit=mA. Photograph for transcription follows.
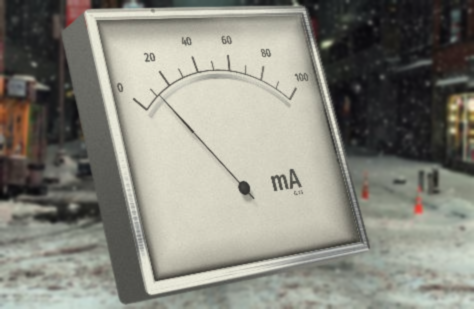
value=10 unit=mA
